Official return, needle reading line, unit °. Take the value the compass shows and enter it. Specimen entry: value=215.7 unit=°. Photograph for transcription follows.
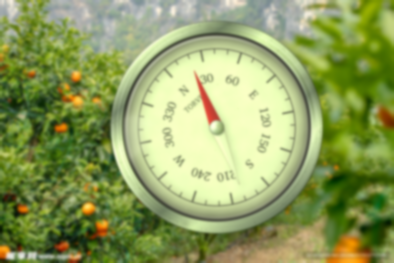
value=20 unit=°
